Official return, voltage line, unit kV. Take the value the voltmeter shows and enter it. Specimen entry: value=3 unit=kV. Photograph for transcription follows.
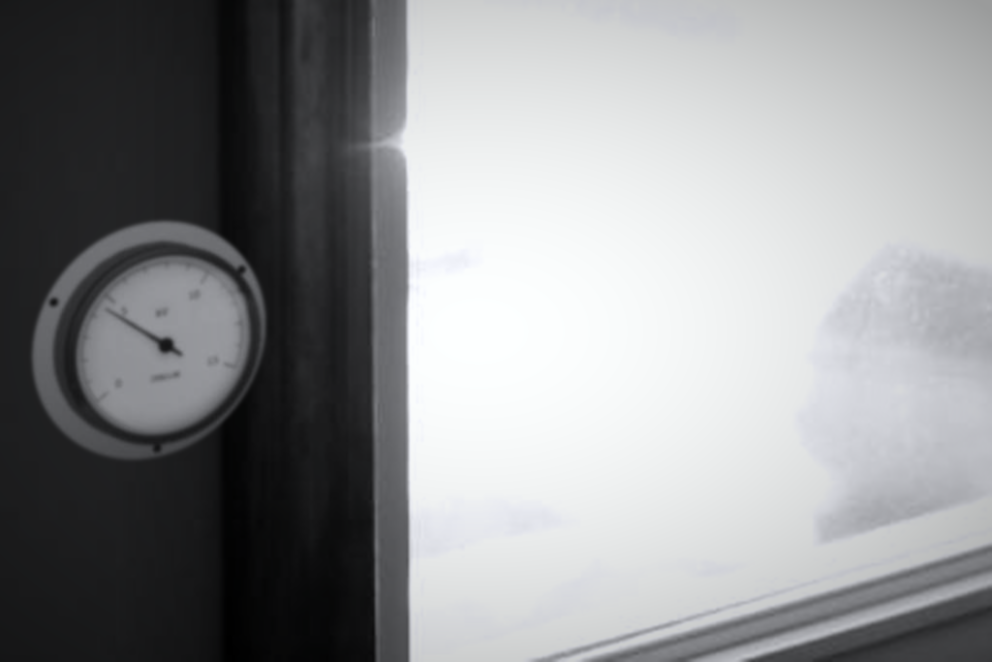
value=4.5 unit=kV
